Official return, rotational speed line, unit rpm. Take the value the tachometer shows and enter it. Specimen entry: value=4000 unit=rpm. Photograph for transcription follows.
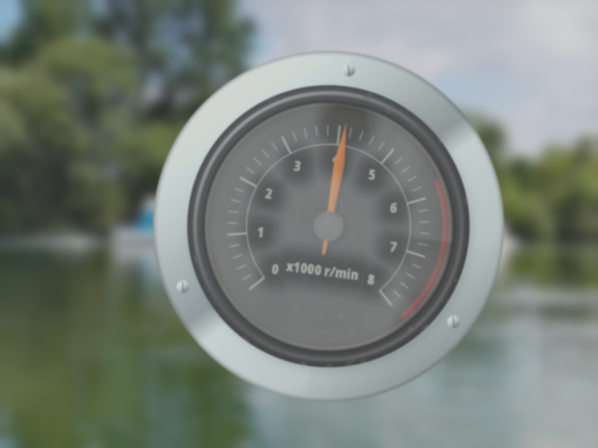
value=4100 unit=rpm
